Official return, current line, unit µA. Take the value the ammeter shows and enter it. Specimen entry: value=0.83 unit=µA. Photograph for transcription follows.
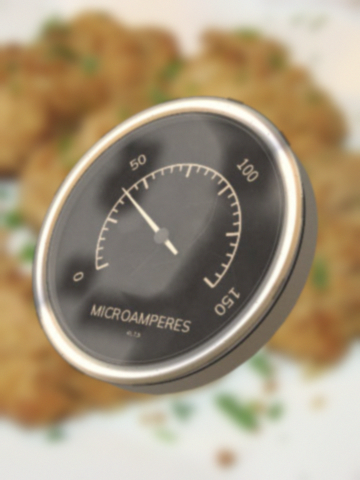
value=40 unit=µA
